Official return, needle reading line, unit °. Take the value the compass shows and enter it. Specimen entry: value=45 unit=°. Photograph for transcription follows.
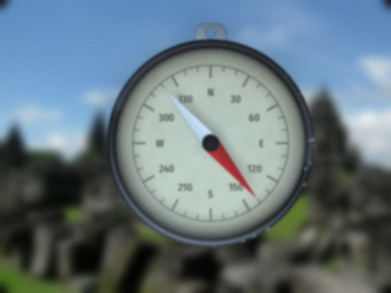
value=140 unit=°
